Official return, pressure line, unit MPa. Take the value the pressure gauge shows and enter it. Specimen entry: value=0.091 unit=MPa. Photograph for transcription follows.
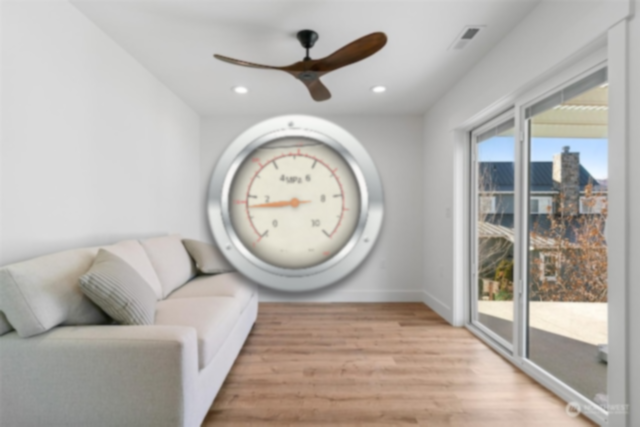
value=1.5 unit=MPa
